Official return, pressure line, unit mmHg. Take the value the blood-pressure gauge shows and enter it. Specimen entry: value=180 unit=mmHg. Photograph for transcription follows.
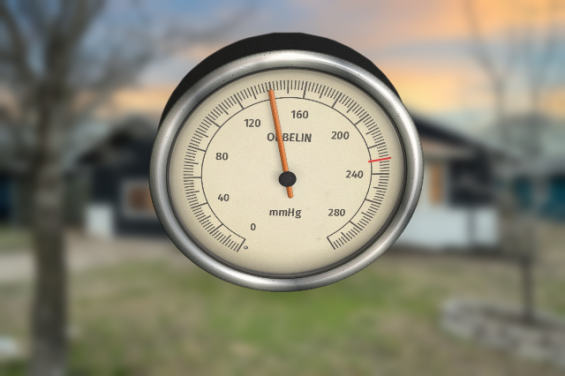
value=140 unit=mmHg
